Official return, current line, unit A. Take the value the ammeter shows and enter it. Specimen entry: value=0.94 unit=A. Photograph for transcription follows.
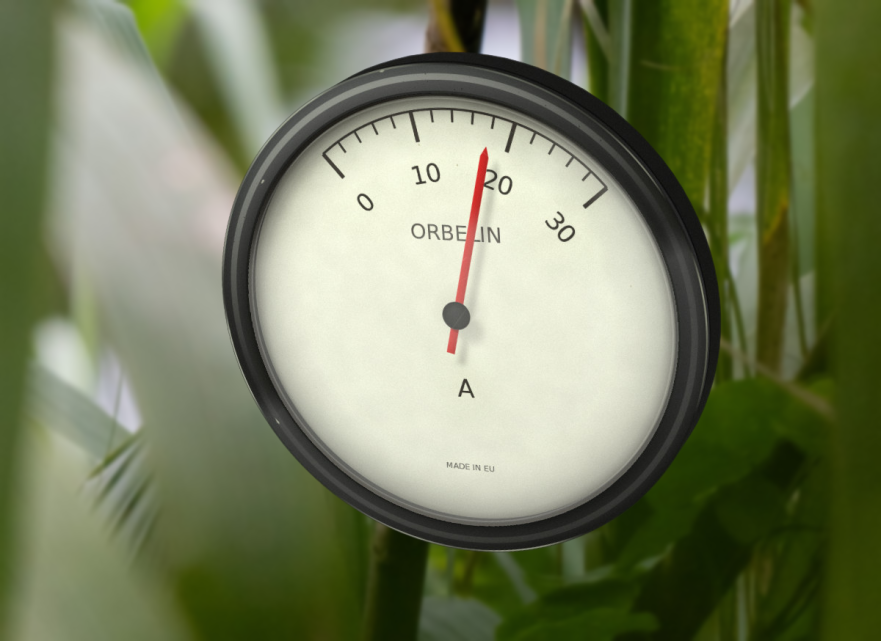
value=18 unit=A
